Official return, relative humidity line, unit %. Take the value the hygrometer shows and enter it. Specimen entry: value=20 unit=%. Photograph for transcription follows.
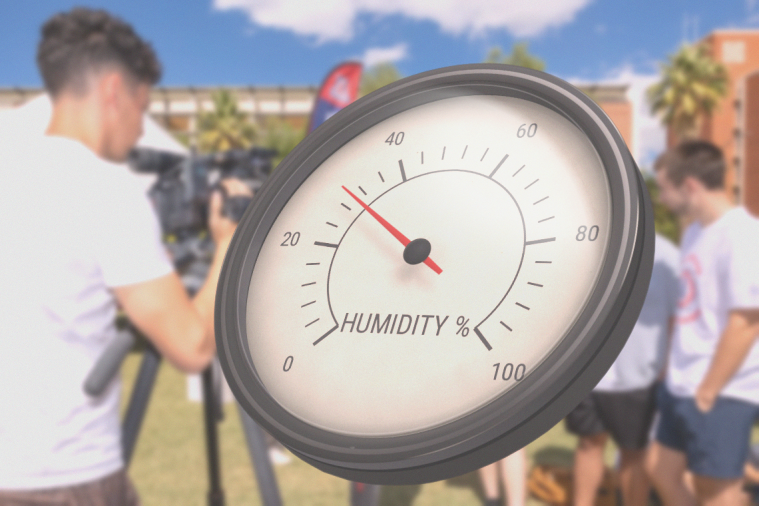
value=30 unit=%
